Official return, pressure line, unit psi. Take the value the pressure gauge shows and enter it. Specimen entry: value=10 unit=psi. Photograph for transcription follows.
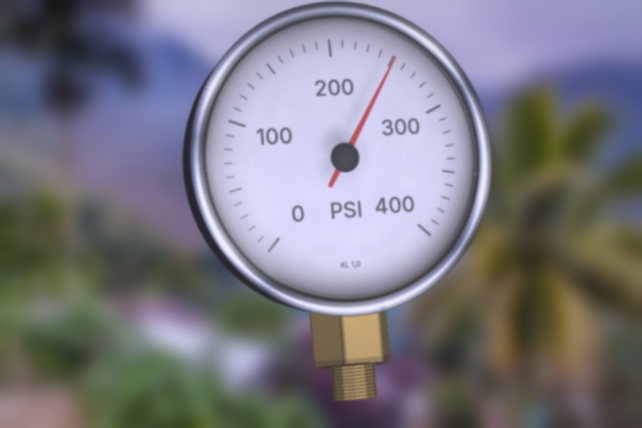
value=250 unit=psi
